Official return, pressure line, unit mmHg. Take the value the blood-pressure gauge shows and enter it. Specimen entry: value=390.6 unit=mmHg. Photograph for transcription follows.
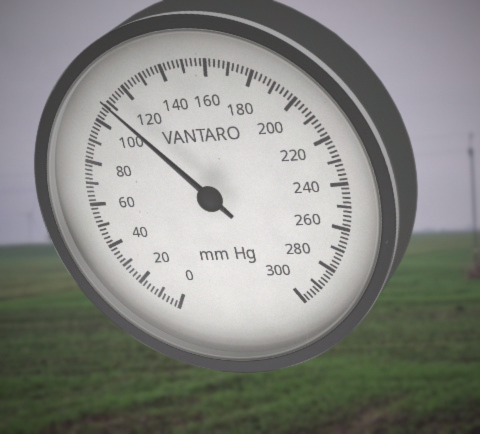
value=110 unit=mmHg
